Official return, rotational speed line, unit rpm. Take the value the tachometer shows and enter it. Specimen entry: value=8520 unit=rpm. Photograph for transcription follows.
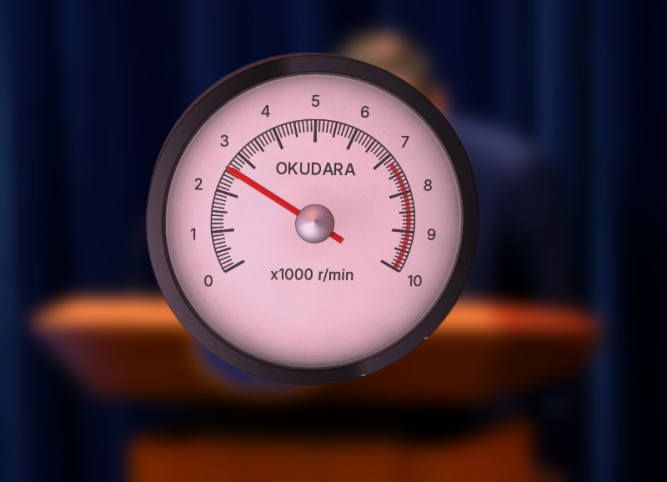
value=2600 unit=rpm
